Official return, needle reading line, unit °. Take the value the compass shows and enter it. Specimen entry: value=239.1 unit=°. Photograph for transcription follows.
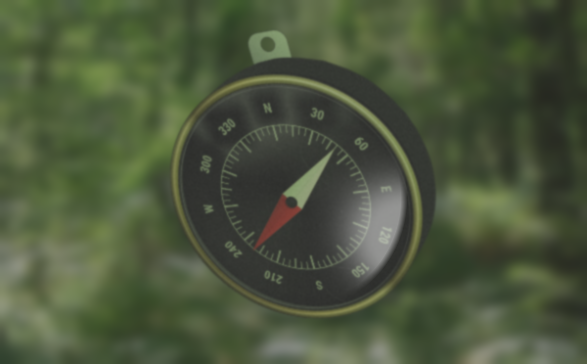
value=230 unit=°
